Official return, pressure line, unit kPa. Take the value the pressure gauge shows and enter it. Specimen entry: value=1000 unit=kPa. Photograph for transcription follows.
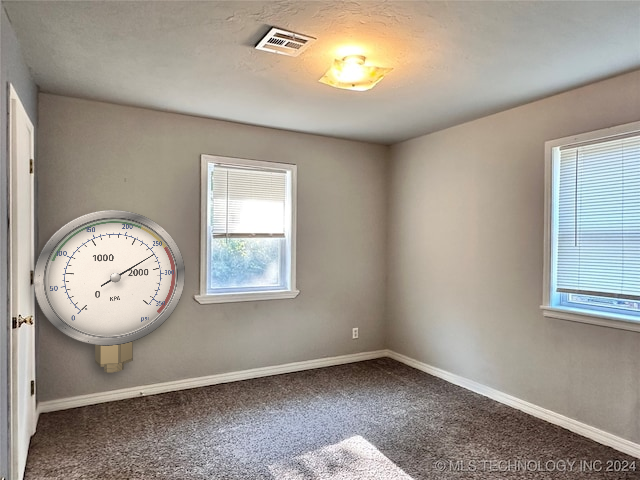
value=1800 unit=kPa
